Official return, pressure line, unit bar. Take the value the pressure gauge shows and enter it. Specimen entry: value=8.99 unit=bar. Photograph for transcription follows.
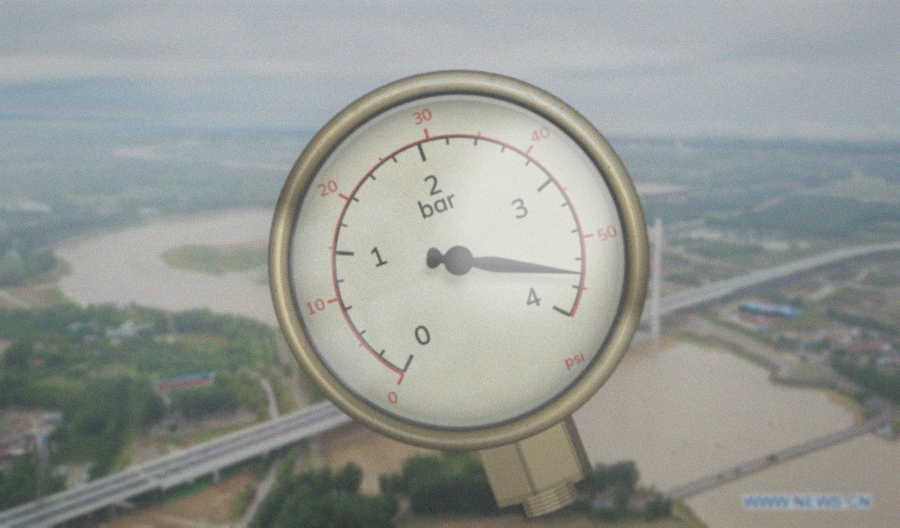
value=3.7 unit=bar
